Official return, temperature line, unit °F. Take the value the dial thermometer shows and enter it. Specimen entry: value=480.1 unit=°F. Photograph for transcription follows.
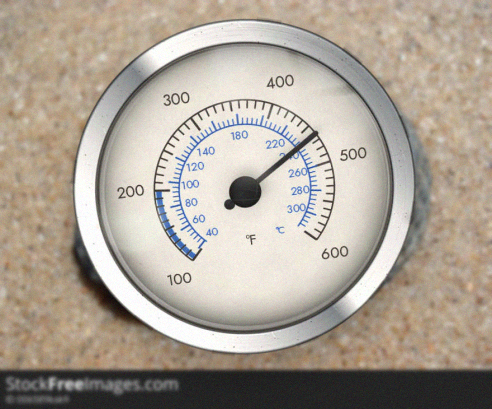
value=460 unit=°F
